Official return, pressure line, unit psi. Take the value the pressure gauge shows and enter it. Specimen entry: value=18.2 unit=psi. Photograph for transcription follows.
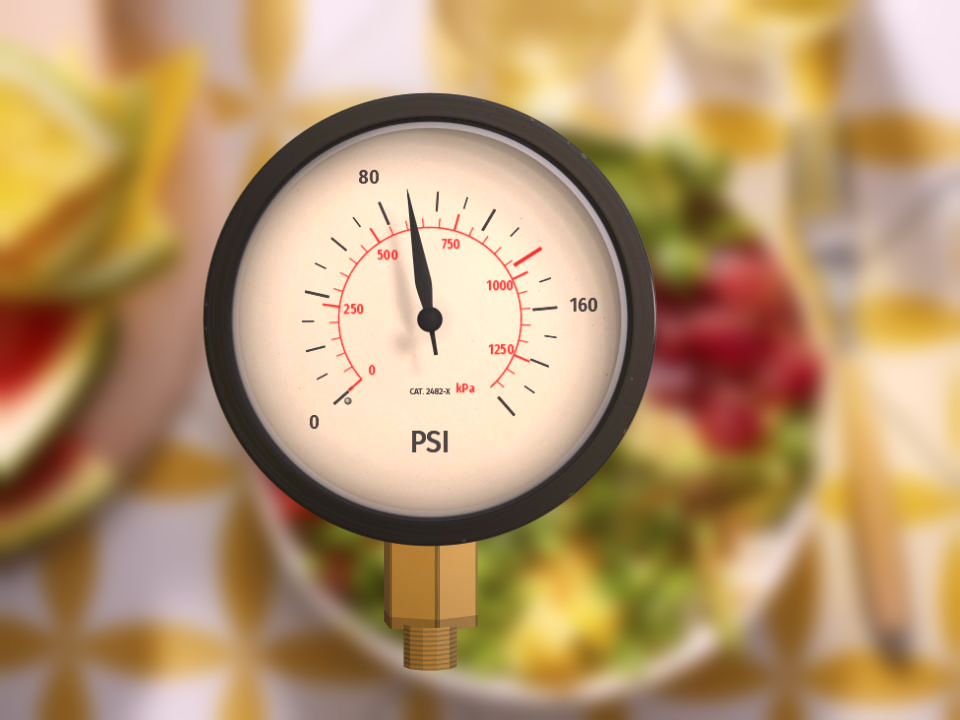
value=90 unit=psi
